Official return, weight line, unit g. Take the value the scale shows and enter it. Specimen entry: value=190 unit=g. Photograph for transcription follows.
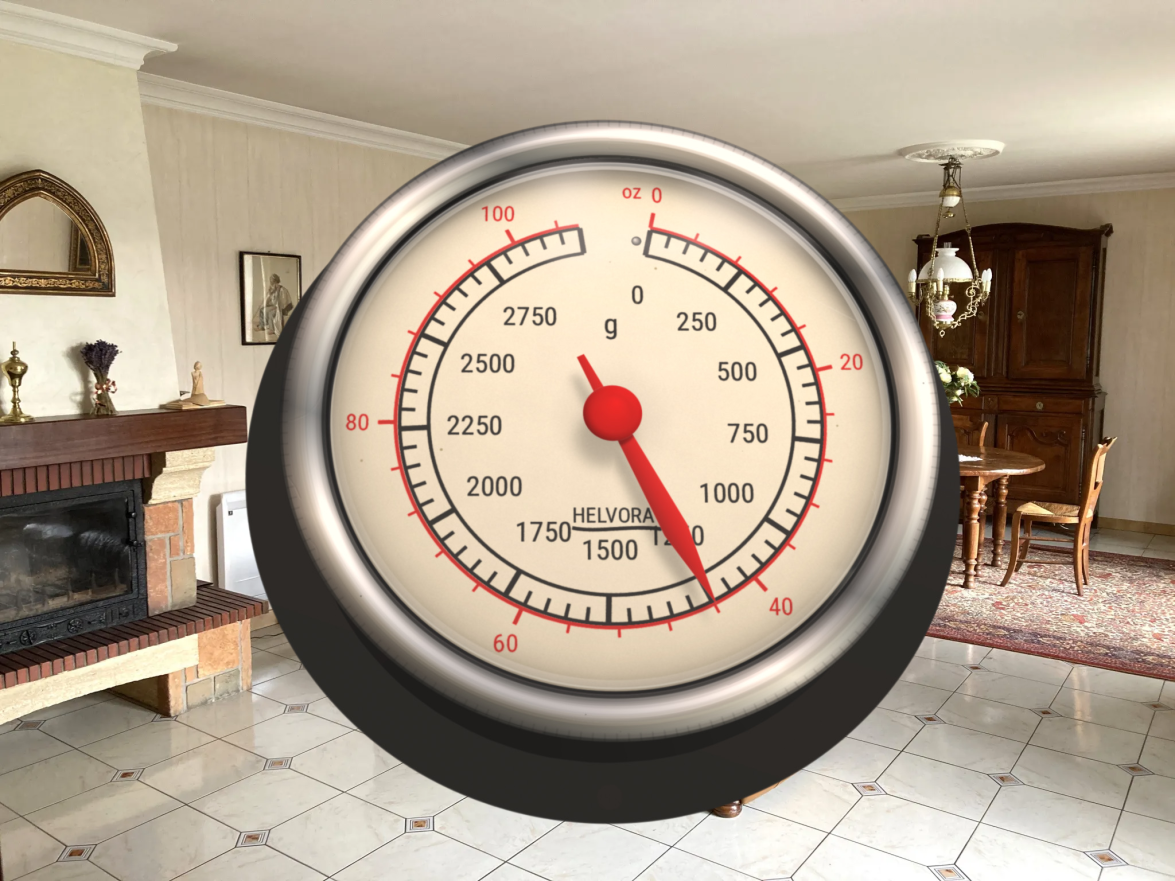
value=1250 unit=g
